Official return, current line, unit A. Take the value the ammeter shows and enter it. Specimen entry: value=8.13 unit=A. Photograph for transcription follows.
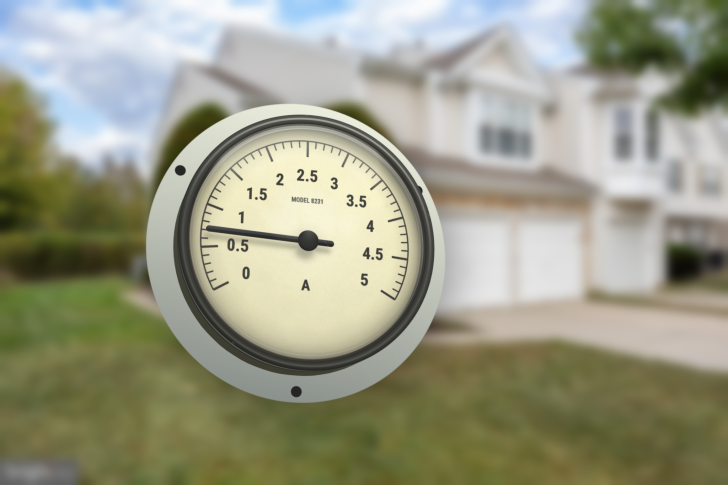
value=0.7 unit=A
